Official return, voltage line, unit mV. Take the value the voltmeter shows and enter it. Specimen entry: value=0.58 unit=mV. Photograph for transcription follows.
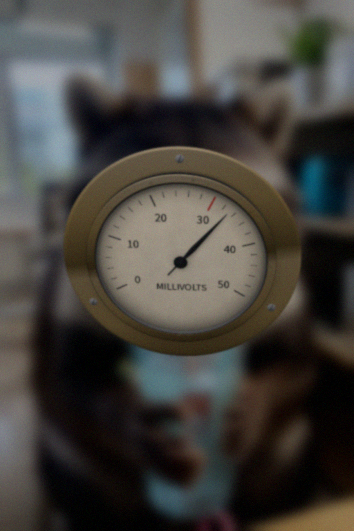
value=33 unit=mV
